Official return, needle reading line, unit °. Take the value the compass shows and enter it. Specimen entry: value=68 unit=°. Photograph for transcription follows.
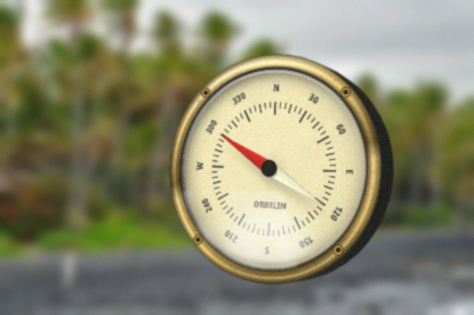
value=300 unit=°
